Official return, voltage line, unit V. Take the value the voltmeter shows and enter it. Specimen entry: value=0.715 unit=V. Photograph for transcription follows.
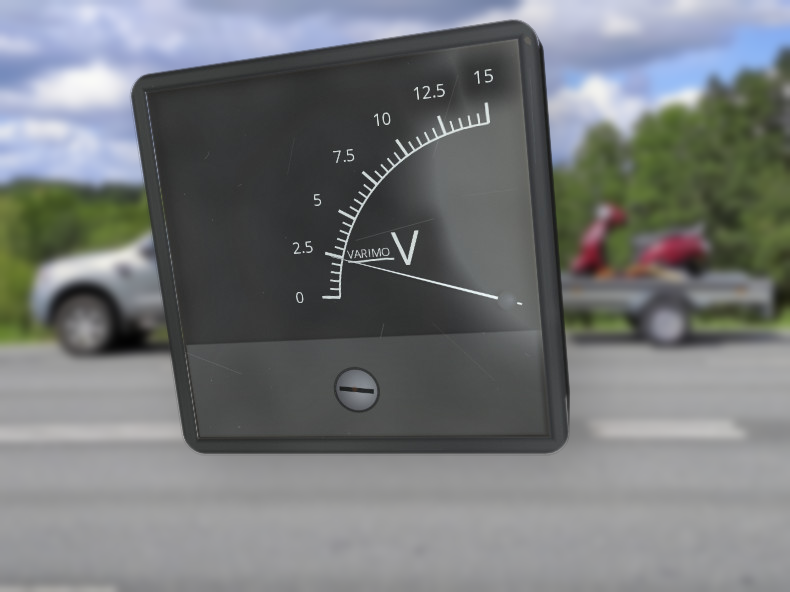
value=2.5 unit=V
